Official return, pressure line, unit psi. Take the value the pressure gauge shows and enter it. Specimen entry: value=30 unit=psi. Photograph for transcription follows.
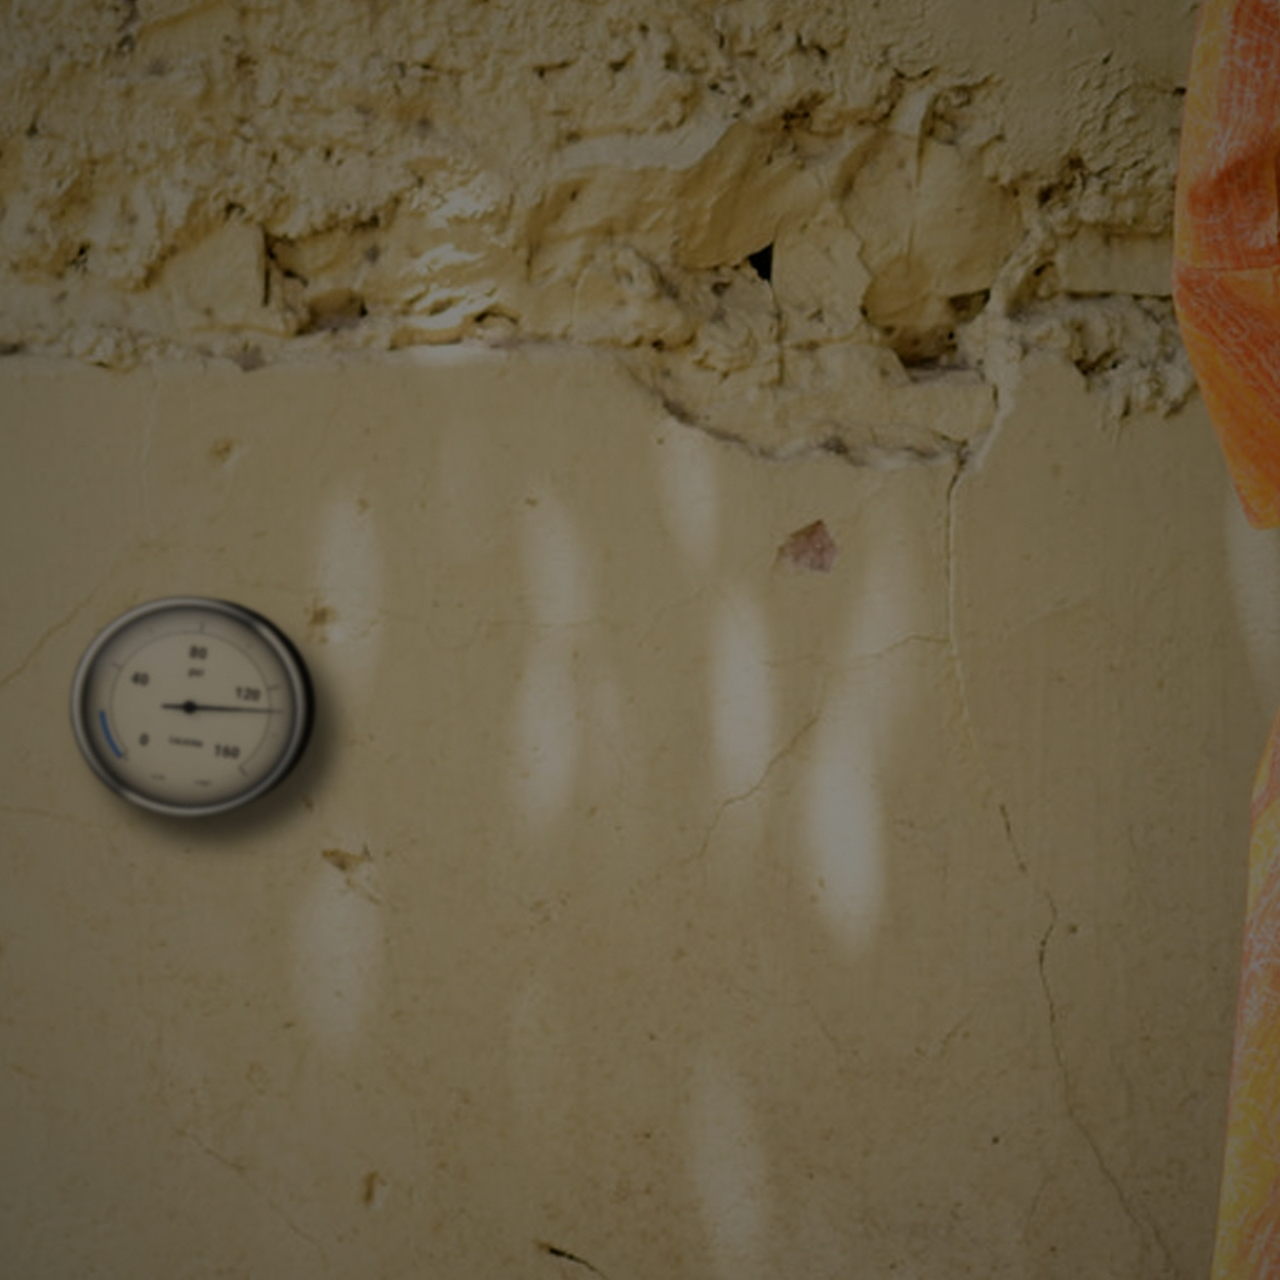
value=130 unit=psi
